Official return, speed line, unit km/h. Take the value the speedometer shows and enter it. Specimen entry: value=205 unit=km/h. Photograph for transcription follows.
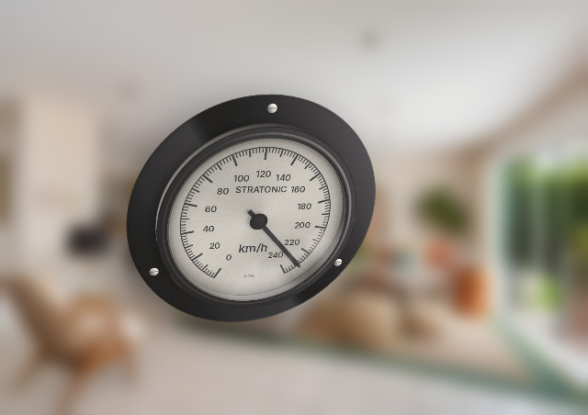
value=230 unit=km/h
